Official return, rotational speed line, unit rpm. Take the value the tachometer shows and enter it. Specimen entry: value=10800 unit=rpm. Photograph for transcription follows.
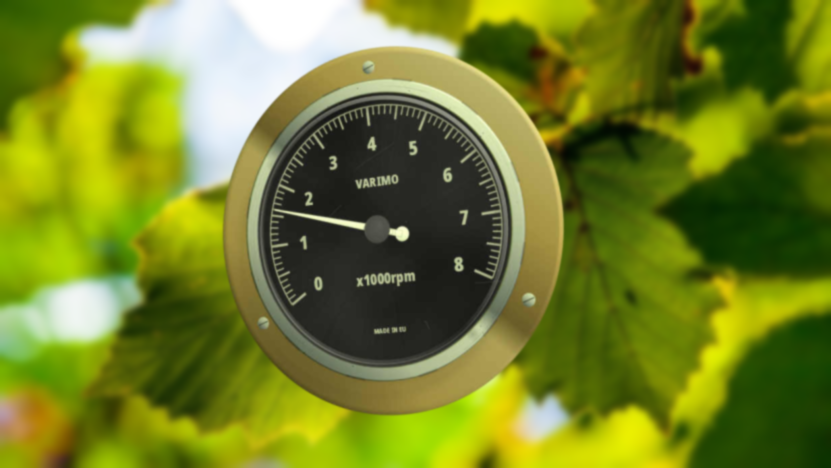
value=1600 unit=rpm
